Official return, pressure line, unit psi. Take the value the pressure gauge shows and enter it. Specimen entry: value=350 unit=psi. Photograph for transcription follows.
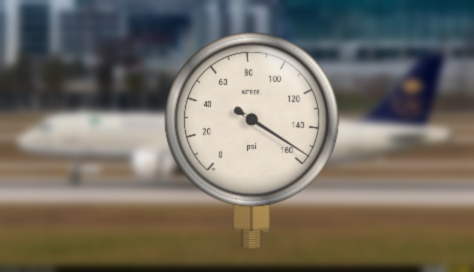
value=155 unit=psi
